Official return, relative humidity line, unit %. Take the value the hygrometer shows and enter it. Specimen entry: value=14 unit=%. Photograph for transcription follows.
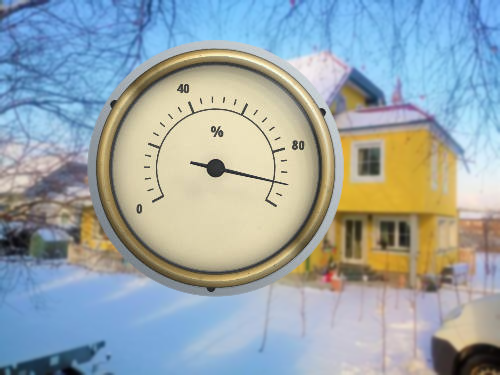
value=92 unit=%
